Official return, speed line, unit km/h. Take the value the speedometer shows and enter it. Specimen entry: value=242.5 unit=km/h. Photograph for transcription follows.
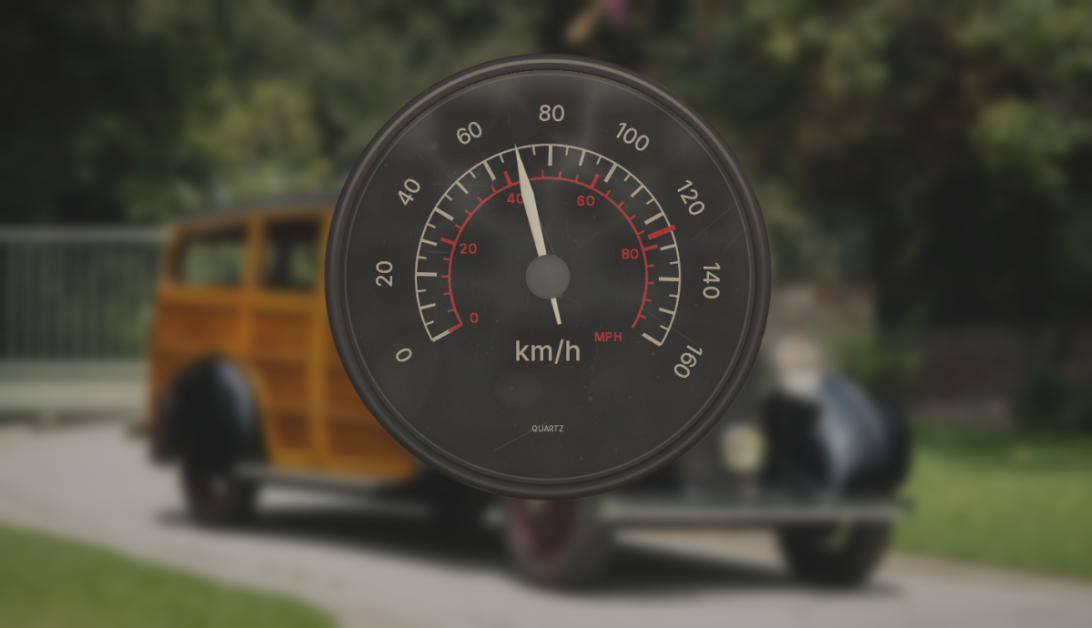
value=70 unit=km/h
